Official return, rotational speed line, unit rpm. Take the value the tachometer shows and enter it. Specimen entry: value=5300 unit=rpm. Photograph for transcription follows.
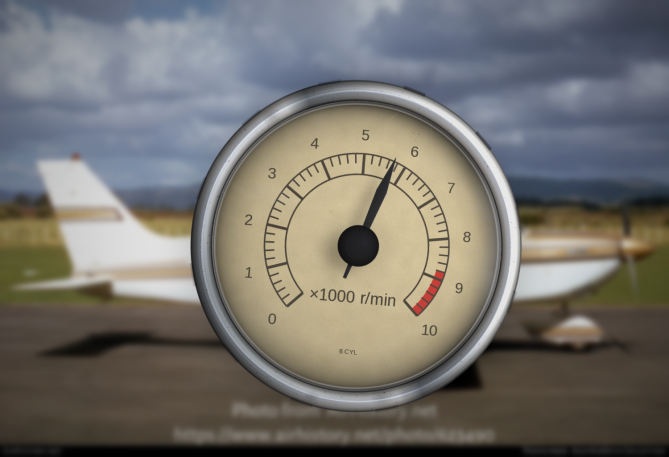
value=5700 unit=rpm
